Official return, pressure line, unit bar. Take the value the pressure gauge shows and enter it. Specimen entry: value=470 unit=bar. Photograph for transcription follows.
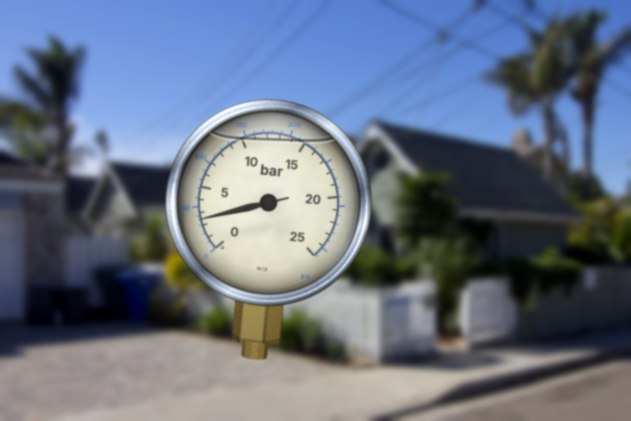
value=2.5 unit=bar
